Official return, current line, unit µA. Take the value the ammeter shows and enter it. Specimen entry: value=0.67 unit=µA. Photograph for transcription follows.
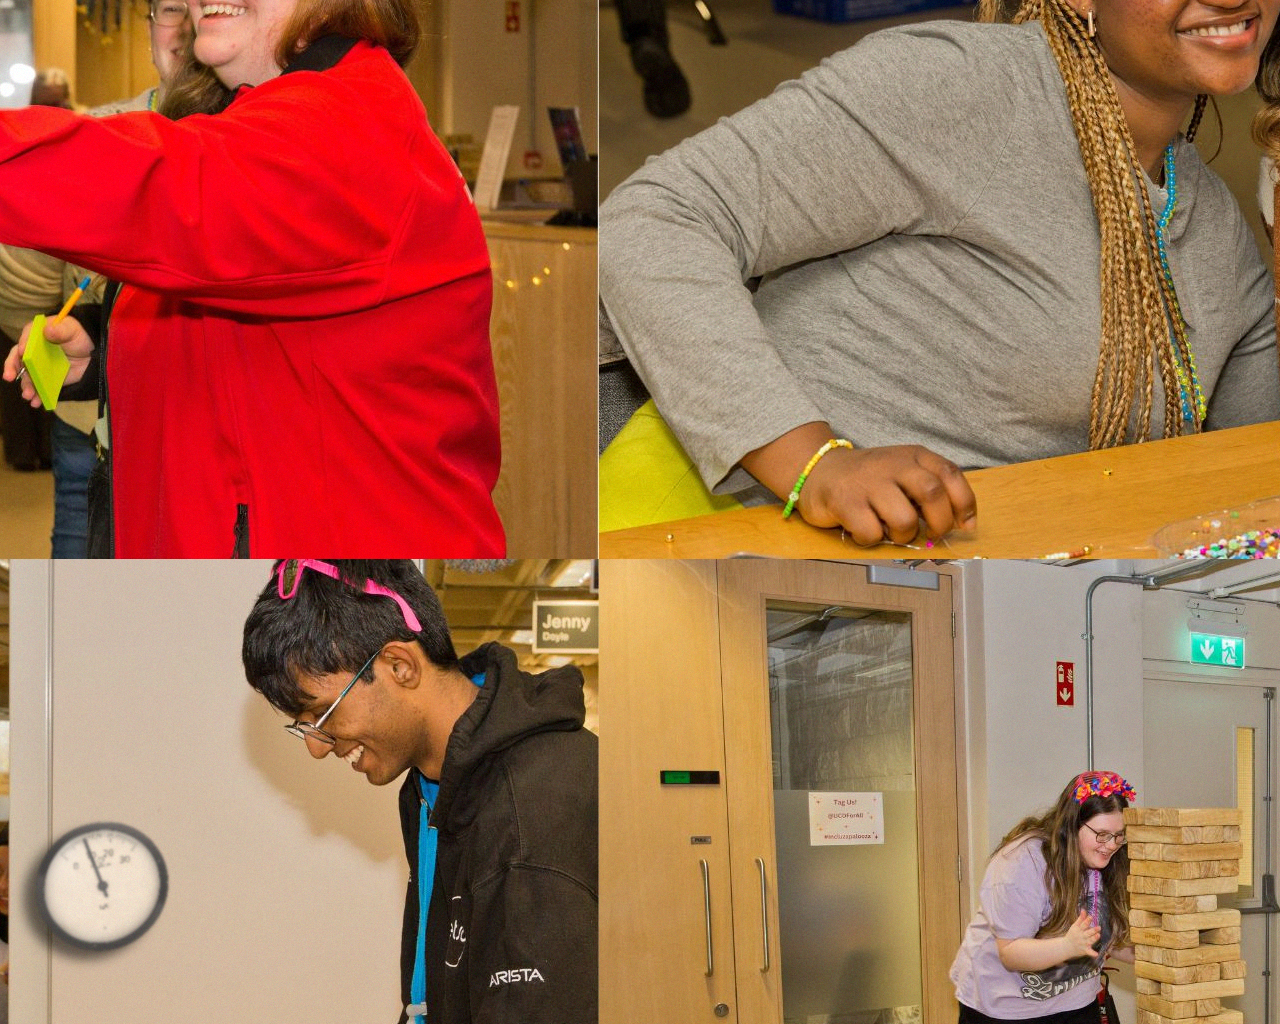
value=10 unit=µA
